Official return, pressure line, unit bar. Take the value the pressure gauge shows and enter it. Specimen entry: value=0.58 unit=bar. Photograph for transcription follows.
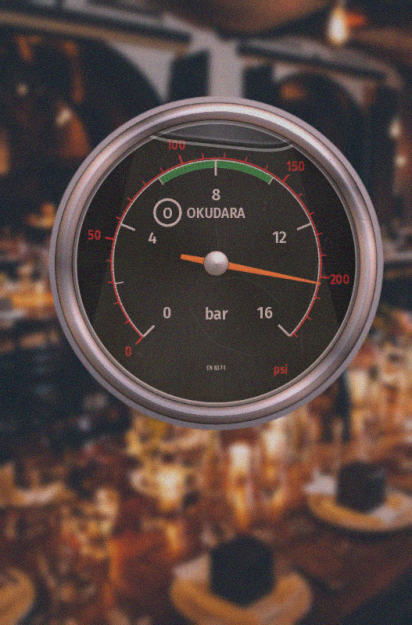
value=14 unit=bar
